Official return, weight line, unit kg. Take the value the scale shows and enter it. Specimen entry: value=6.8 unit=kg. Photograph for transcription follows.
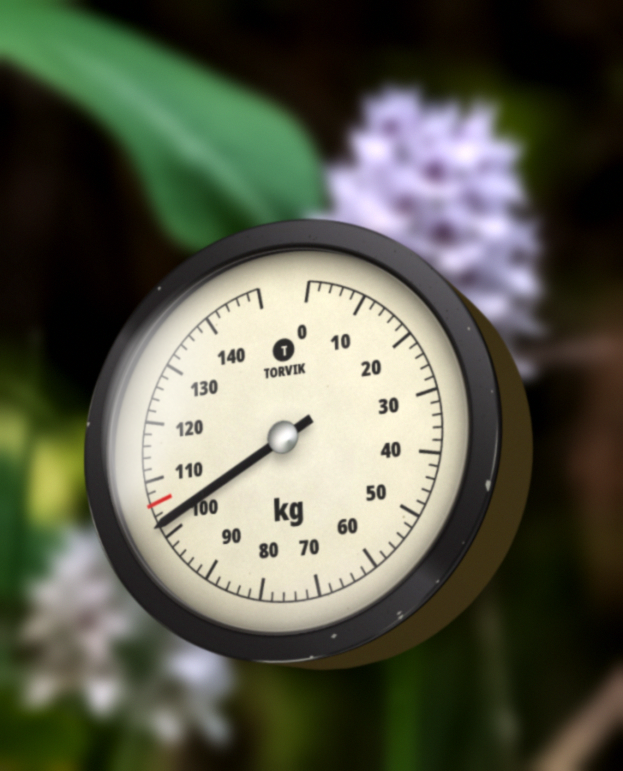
value=102 unit=kg
